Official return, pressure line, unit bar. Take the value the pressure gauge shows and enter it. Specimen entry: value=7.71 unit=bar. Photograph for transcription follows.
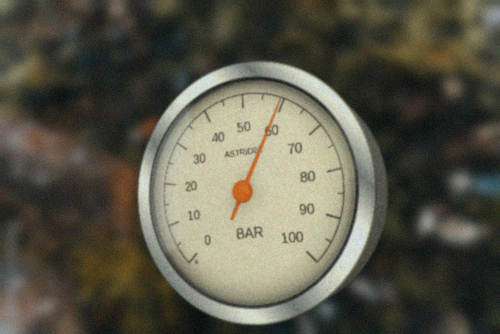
value=60 unit=bar
